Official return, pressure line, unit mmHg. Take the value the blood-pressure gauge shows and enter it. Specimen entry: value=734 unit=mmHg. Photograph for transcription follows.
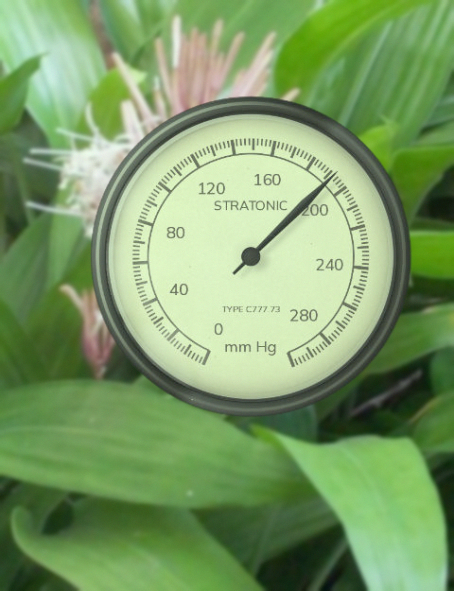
value=192 unit=mmHg
